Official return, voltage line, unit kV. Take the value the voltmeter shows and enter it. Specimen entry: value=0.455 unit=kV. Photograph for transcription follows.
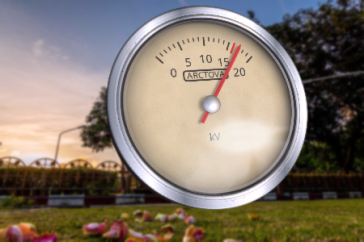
value=17 unit=kV
